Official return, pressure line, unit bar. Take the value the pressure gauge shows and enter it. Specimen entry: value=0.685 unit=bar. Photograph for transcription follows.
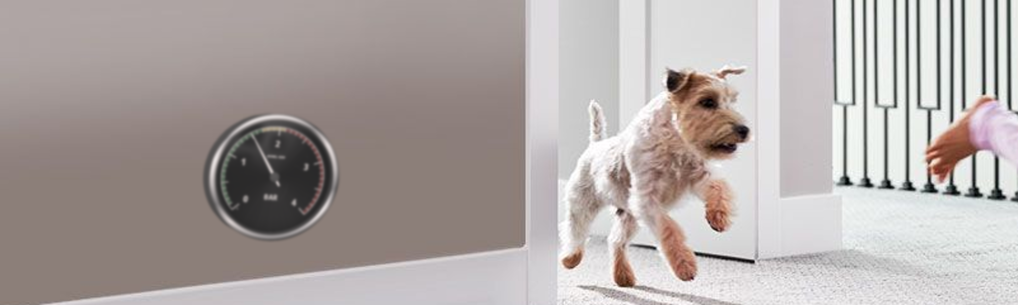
value=1.5 unit=bar
